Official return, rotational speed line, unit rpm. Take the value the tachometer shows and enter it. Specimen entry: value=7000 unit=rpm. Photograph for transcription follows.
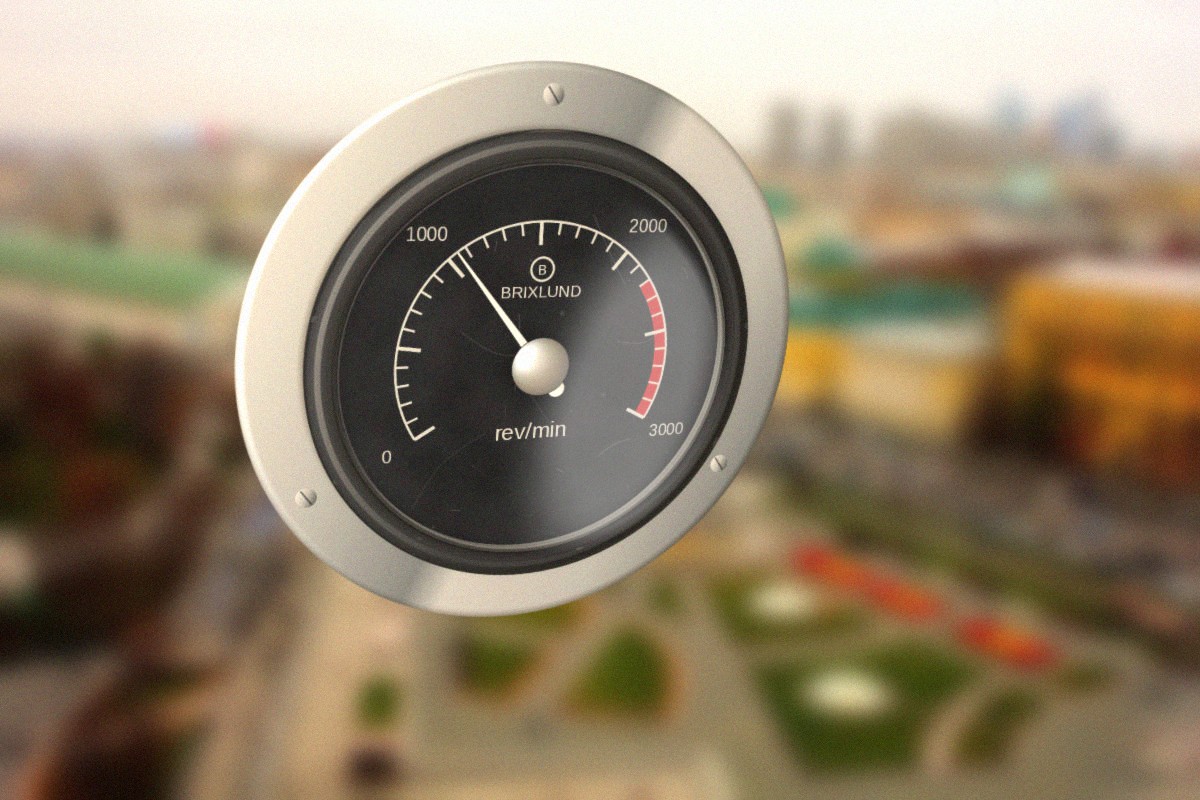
value=1050 unit=rpm
